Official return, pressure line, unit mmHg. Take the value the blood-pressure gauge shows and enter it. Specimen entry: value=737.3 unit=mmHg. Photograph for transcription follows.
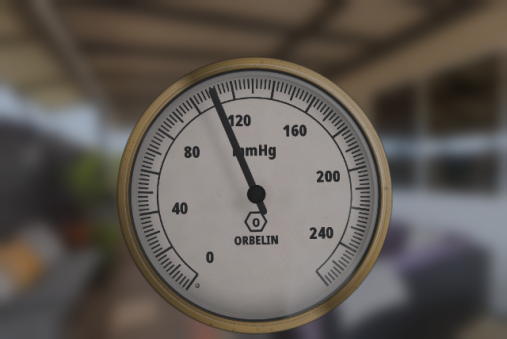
value=110 unit=mmHg
